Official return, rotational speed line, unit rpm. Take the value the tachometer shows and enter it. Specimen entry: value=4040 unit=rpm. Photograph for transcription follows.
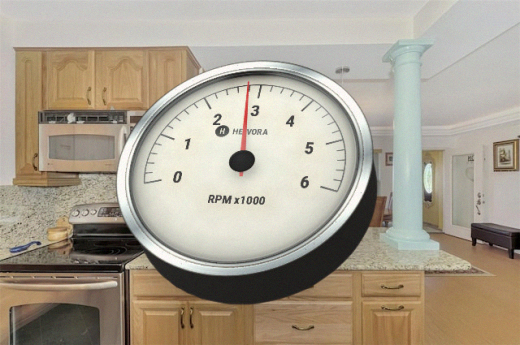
value=2800 unit=rpm
